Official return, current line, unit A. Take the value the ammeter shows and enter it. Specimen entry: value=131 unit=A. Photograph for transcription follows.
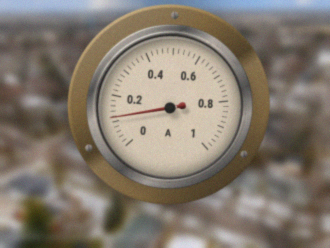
value=0.12 unit=A
